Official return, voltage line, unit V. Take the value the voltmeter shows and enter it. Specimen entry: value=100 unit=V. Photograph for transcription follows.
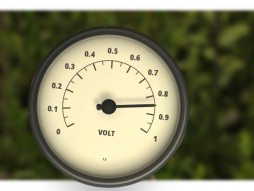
value=0.85 unit=V
